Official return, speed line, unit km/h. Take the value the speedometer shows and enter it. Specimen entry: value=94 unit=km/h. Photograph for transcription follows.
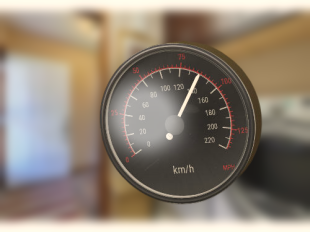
value=140 unit=km/h
